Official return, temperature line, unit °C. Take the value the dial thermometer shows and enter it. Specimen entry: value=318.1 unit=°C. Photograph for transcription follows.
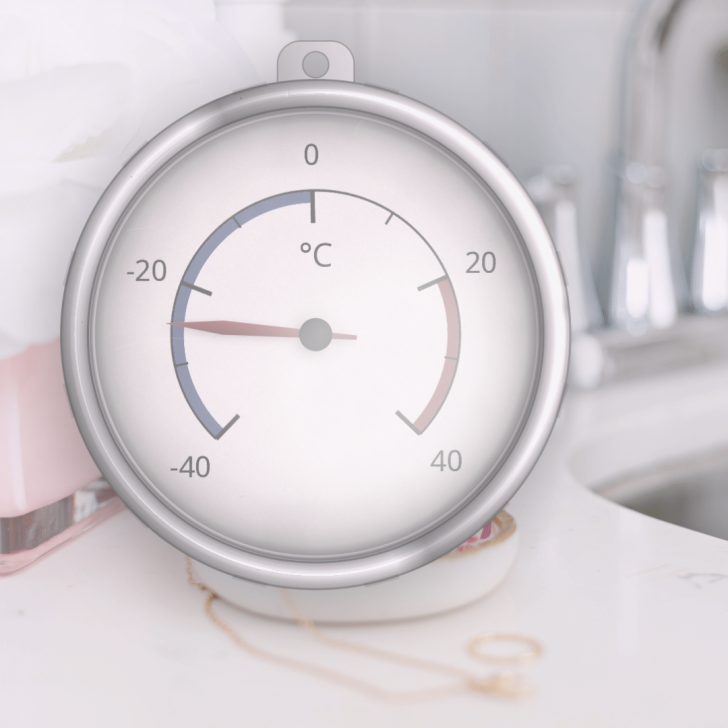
value=-25 unit=°C
